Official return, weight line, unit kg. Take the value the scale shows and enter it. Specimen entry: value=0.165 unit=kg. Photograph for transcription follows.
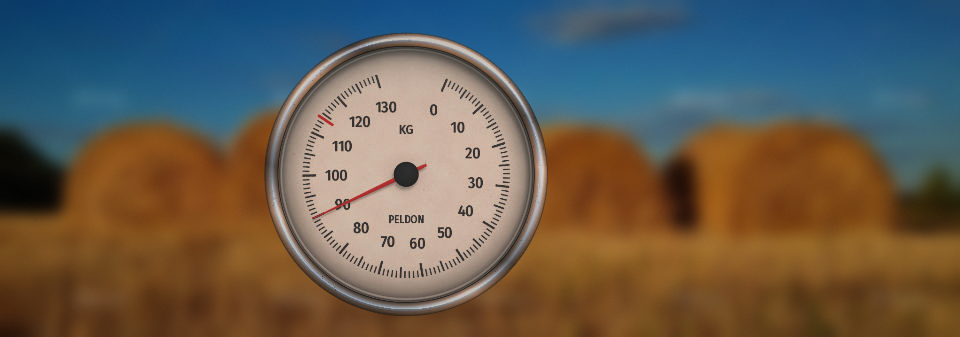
value=90 unit=kg
